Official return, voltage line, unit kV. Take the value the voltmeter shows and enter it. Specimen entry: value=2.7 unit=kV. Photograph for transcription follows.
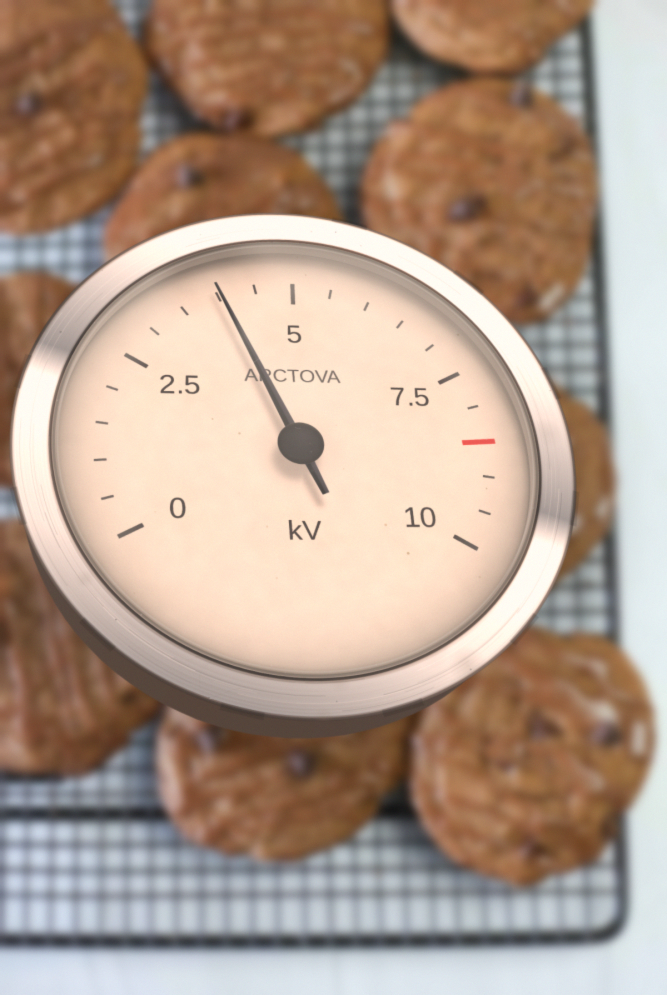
value=4 unit=kV
